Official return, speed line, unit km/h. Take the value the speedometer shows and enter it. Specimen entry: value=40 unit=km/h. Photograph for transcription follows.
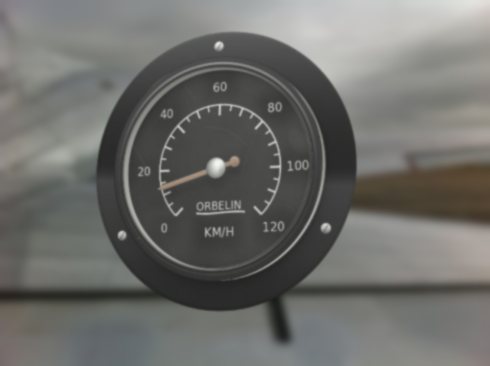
value=12.5 unit=km/h
